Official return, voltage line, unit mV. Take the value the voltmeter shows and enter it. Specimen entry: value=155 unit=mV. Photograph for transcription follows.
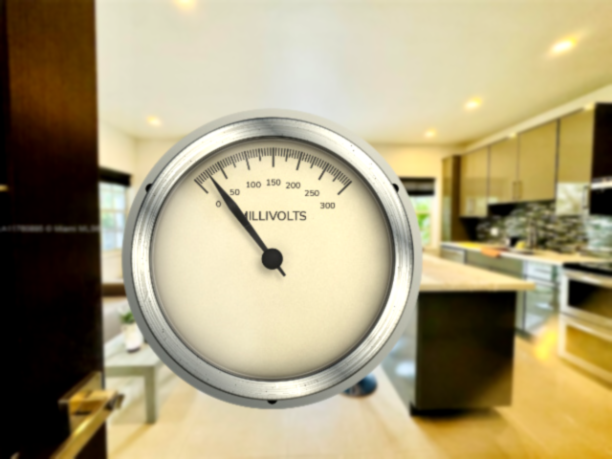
value=25 unit=mV
